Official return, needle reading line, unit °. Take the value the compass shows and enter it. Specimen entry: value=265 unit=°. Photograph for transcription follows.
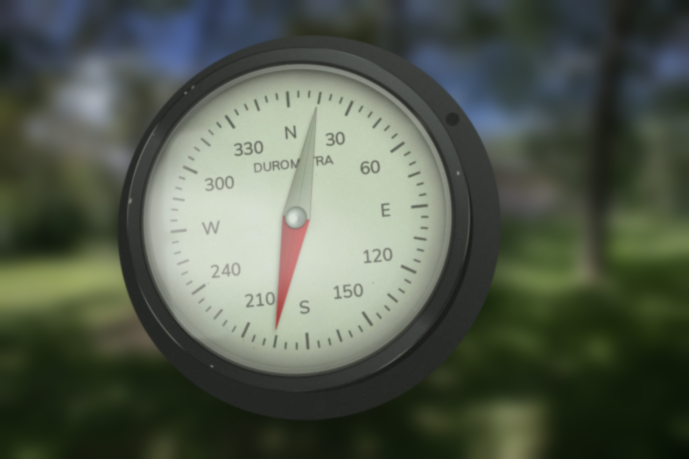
value=195 unit=°
